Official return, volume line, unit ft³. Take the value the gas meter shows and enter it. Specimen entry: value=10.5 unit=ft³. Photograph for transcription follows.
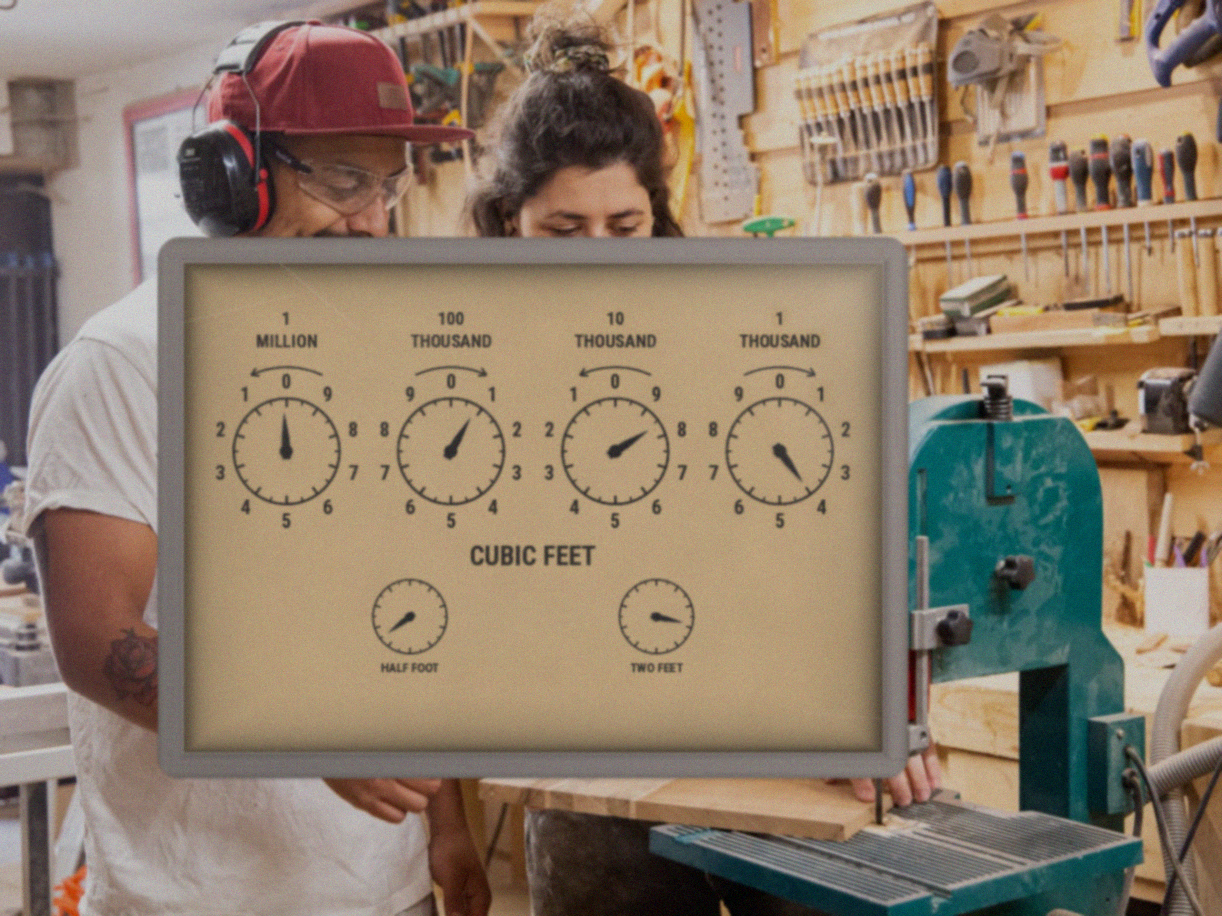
value=8400 unit=ft³
